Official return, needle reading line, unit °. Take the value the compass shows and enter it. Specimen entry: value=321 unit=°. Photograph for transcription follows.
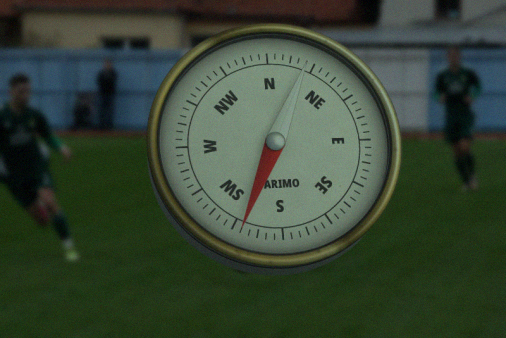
value=205 unit=°
